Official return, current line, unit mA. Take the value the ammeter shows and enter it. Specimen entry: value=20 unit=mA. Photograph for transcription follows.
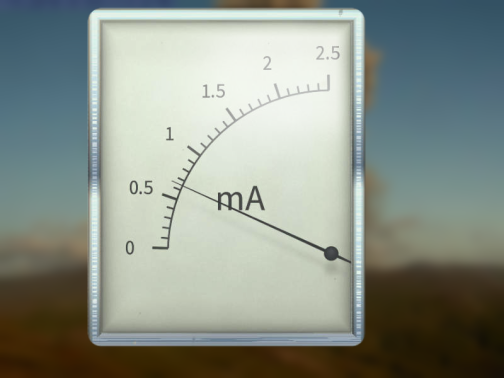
value=0.65 unit=mA
